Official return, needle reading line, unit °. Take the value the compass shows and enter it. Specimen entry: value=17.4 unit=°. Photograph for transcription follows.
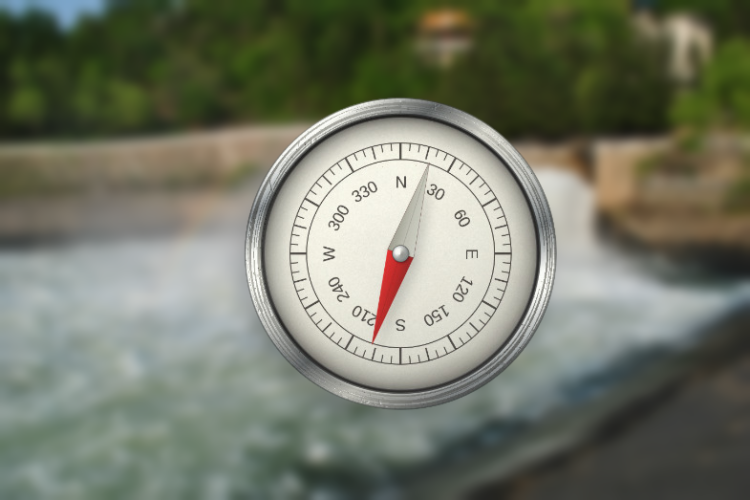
value=197.5 unit=°
